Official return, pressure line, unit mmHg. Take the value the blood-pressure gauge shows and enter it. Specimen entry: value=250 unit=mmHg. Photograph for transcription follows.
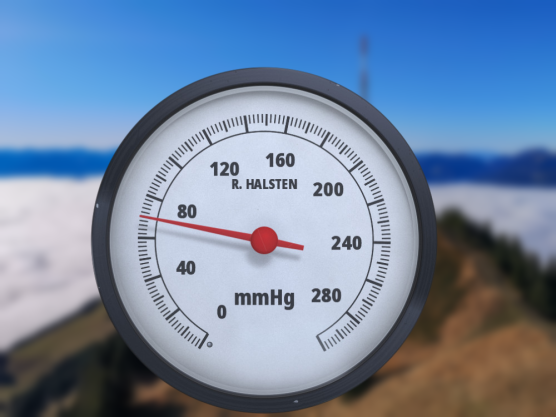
value=70 unit=mmHg
